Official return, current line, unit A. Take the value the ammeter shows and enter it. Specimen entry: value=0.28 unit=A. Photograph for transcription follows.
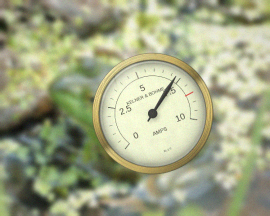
value=7.25 unit=A
